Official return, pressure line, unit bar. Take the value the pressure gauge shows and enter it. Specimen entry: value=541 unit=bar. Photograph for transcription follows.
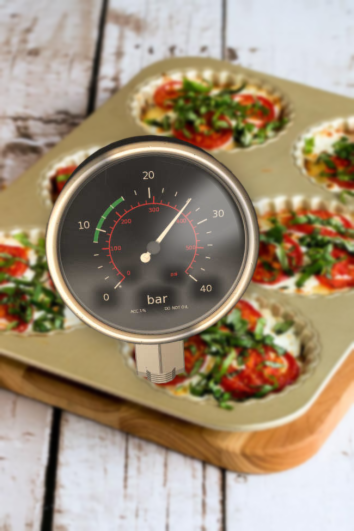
value=26 unit=bar
